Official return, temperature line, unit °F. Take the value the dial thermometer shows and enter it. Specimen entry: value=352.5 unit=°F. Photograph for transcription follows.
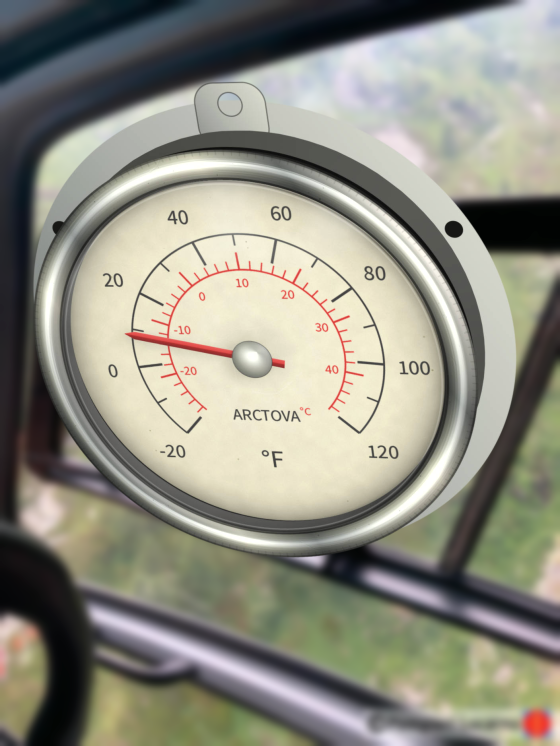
value=10 unit=°F
